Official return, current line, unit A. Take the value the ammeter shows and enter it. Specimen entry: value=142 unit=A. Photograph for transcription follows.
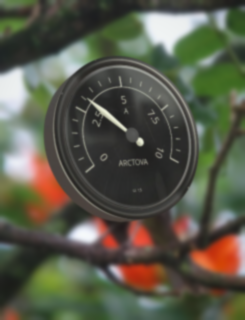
value=3 unit=A
